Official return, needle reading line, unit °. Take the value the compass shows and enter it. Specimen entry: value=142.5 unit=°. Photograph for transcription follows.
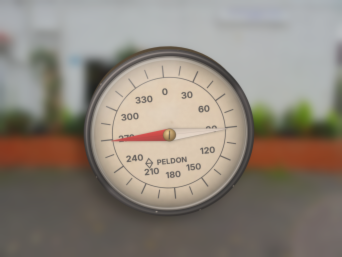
value=270 unit=°
